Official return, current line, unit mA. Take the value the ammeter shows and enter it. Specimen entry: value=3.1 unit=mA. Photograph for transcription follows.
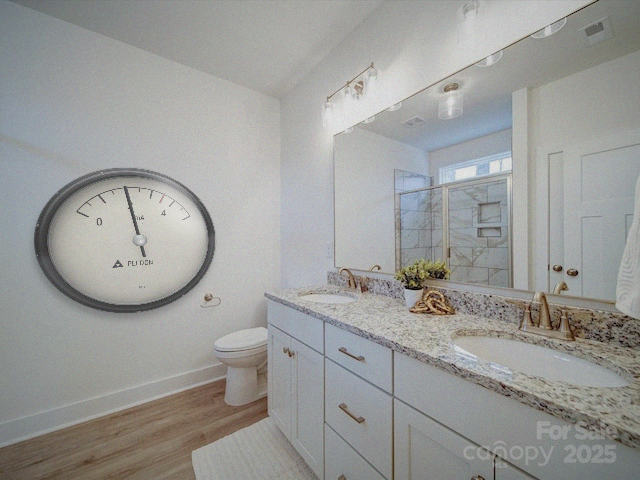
value=2 unit=mA
